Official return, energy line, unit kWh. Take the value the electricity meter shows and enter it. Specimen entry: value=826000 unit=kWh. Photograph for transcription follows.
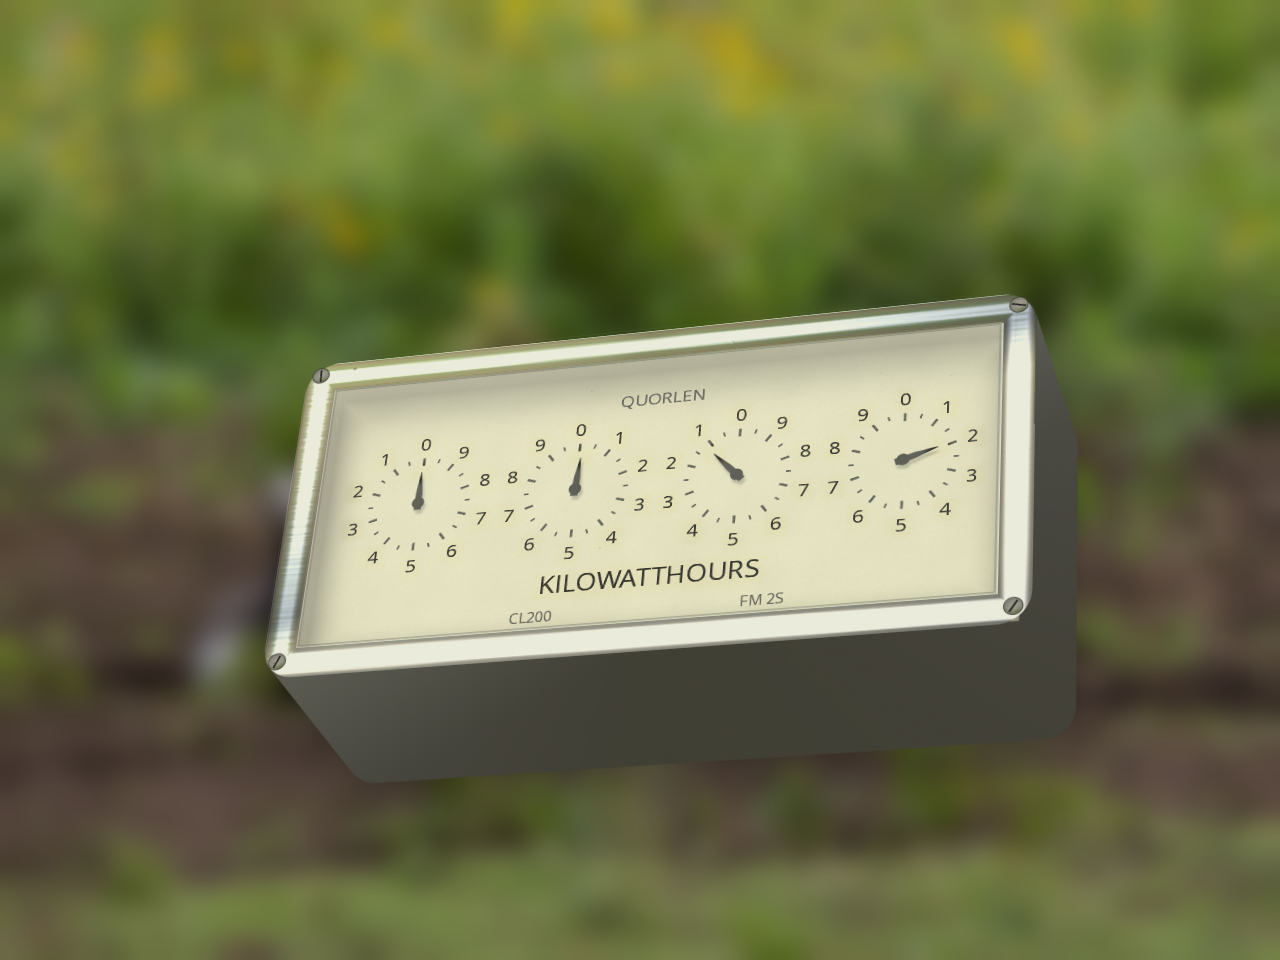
value=12 unit=kWh
